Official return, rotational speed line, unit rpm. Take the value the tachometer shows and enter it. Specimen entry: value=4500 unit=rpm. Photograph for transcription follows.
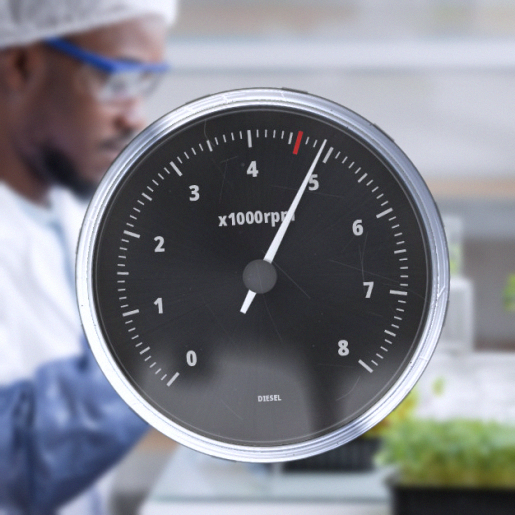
value=4900 unit=rpm
